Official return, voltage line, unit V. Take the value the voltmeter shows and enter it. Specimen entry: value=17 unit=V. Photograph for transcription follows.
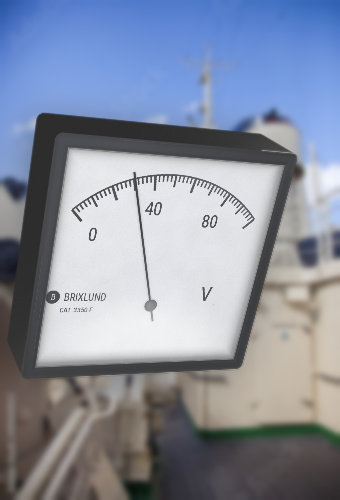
value=30 unit=V
